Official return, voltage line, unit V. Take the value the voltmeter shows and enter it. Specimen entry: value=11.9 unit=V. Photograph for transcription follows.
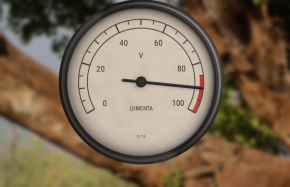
value=90 unit=V
